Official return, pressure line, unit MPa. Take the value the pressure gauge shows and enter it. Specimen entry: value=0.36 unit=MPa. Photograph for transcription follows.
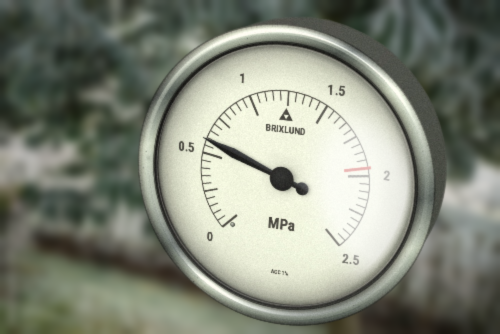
value=0.6 unit=MPa
